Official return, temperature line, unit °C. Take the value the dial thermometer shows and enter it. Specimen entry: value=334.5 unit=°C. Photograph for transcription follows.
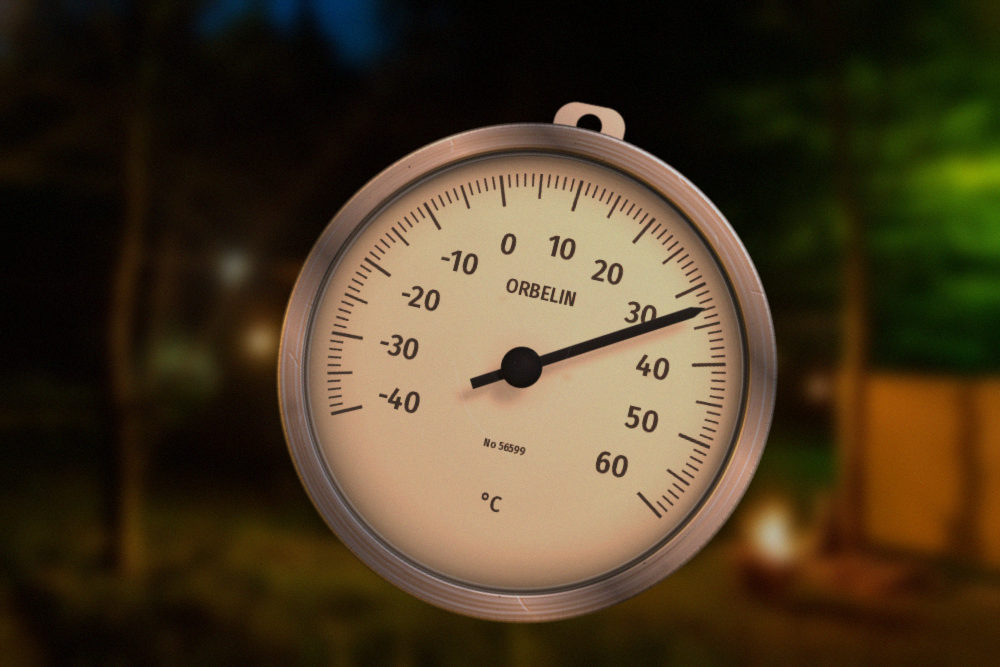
value=33 unit=°C
